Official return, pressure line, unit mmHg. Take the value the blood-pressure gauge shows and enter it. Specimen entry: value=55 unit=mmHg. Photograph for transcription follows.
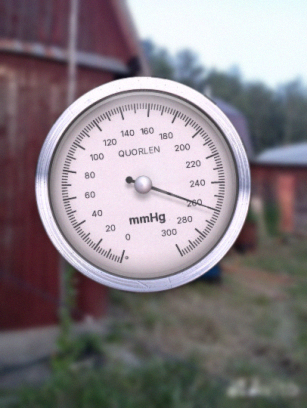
value=260 unit=mmHg
